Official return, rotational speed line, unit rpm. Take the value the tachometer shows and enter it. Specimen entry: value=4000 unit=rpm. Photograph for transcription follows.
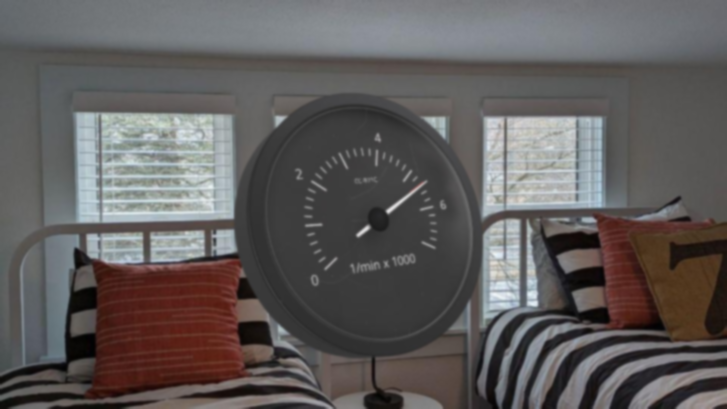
value=5400 unit=rpm
